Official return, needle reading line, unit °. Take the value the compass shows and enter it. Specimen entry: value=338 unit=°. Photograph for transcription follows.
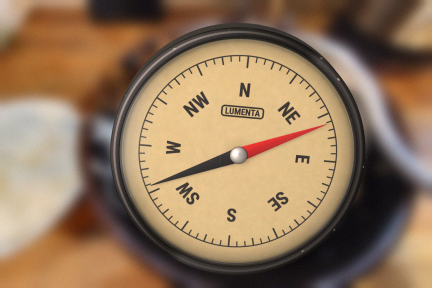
value=65 unit=°
